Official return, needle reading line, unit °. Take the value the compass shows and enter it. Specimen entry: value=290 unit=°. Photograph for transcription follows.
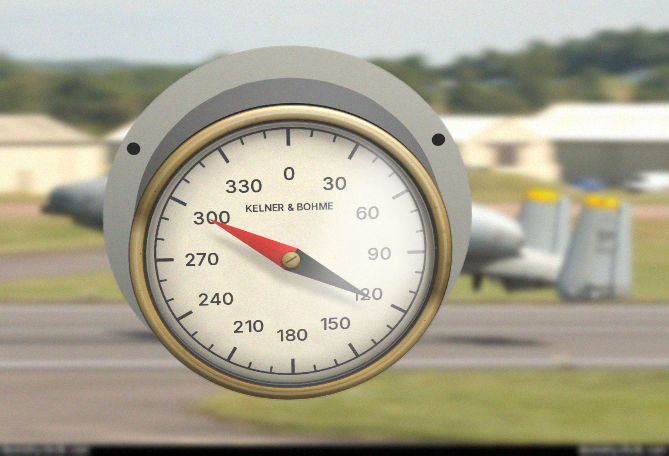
value=300 unit=°
